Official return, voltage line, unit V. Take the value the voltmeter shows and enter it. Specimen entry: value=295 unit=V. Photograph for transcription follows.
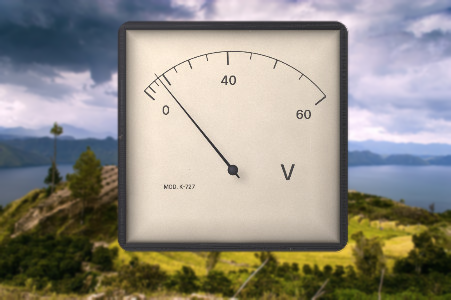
value=17.5 unit=V
